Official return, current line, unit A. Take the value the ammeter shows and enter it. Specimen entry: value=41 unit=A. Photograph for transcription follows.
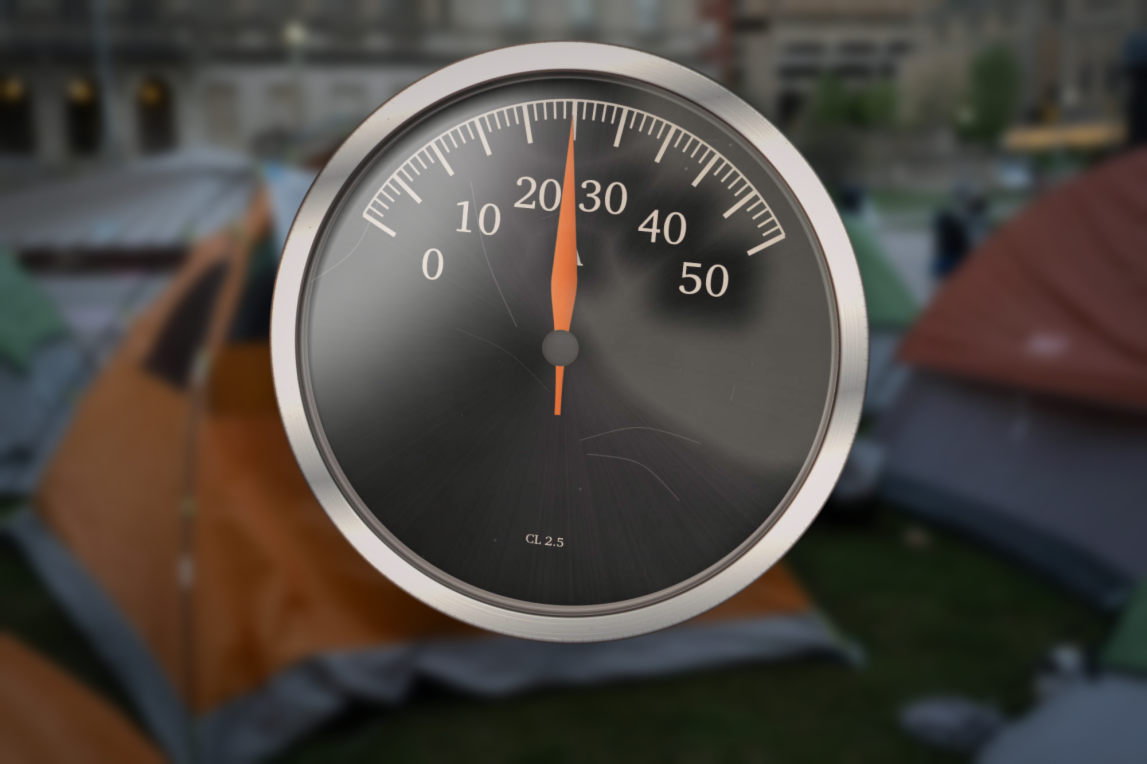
value=25 unit=A
